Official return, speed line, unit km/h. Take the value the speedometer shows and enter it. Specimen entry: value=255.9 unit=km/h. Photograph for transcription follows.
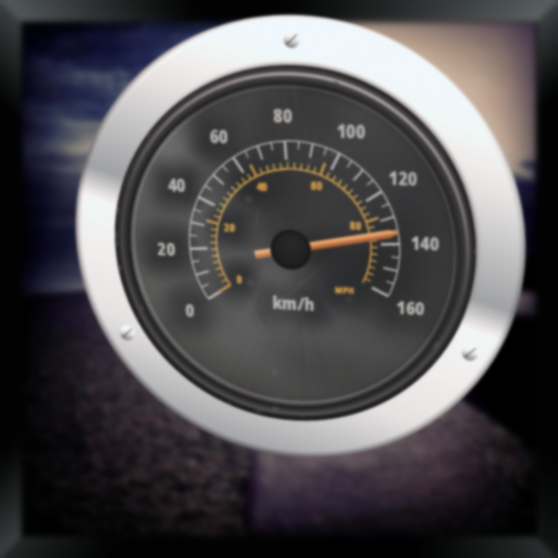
value=135 unit=km/h
